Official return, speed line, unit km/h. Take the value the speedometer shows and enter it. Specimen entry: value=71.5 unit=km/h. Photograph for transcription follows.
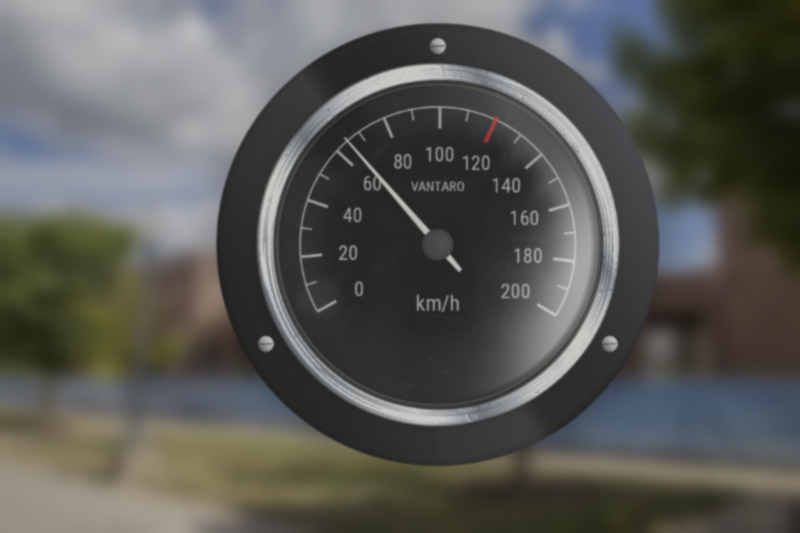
value=65 unit=km/h
